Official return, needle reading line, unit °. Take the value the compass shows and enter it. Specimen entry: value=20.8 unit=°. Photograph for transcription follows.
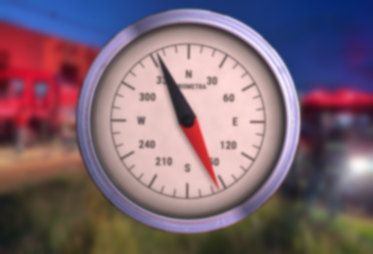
value=155 unit=°
